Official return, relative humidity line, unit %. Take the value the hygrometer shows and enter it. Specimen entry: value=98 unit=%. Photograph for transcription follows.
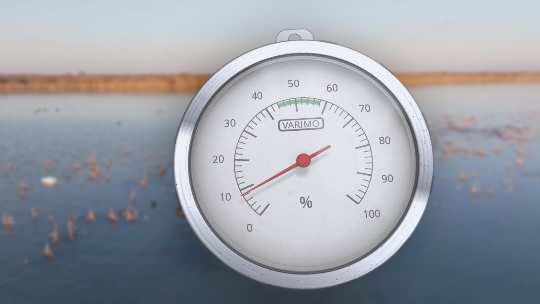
value=8 unit=%
